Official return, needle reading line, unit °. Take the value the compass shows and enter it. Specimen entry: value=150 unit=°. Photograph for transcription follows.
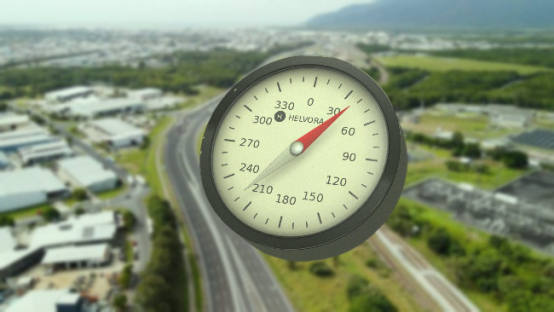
value=40 unit=°
